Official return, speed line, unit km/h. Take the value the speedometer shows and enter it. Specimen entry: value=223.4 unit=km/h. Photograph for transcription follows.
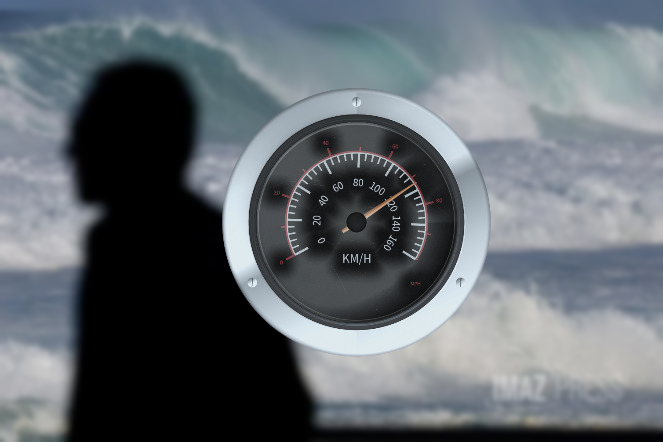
value=116 unit=km/h
